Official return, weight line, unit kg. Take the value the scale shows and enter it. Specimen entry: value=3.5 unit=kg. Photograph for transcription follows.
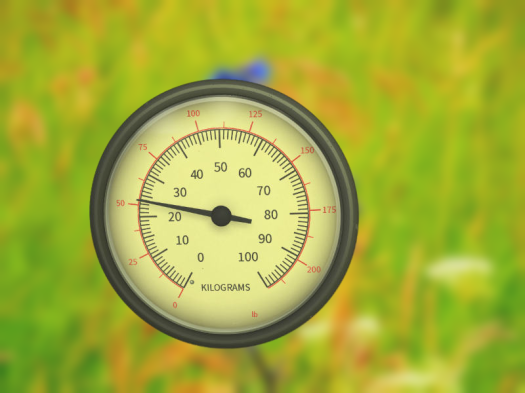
value=24 unit=kg
